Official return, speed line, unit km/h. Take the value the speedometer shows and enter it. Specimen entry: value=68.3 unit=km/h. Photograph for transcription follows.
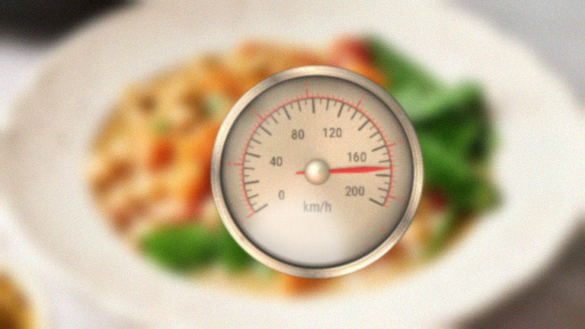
value=175 unit=km/h
